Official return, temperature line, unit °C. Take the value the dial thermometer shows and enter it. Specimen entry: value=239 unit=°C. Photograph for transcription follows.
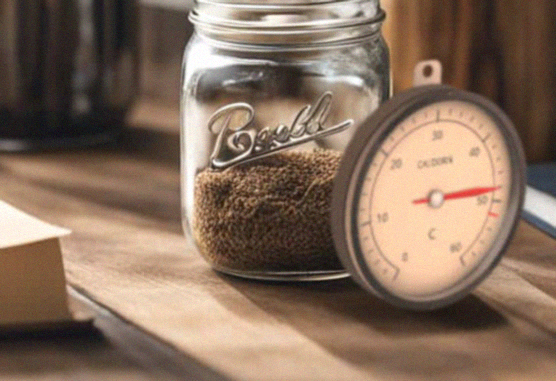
value=48 unit=°C
